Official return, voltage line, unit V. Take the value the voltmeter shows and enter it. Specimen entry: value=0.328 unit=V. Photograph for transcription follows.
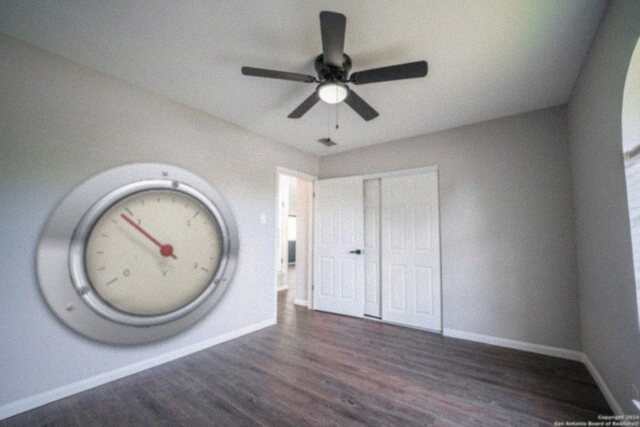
value=0.9 unit=V
